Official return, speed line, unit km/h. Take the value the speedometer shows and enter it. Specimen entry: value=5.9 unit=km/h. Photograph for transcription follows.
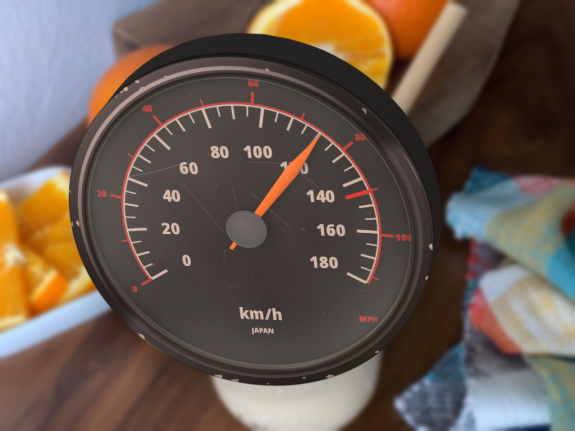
value=120 unit=km/h
